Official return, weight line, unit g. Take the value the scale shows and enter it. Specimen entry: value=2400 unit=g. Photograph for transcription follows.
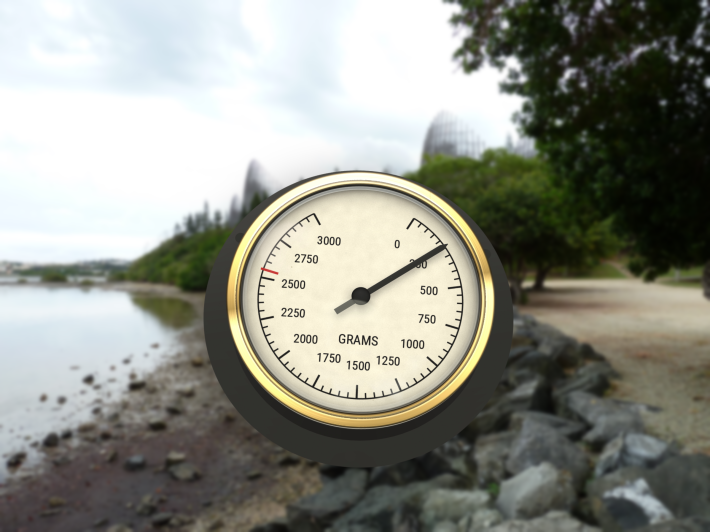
value=250 unit=g
